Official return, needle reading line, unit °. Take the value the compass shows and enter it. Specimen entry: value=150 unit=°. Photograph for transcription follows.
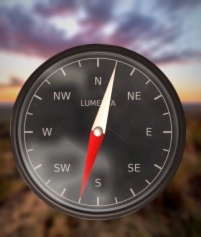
value=195 unit=°
